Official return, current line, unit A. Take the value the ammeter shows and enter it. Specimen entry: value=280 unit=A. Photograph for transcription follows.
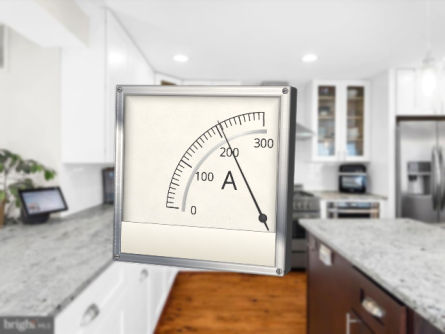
value=210 unit=A
